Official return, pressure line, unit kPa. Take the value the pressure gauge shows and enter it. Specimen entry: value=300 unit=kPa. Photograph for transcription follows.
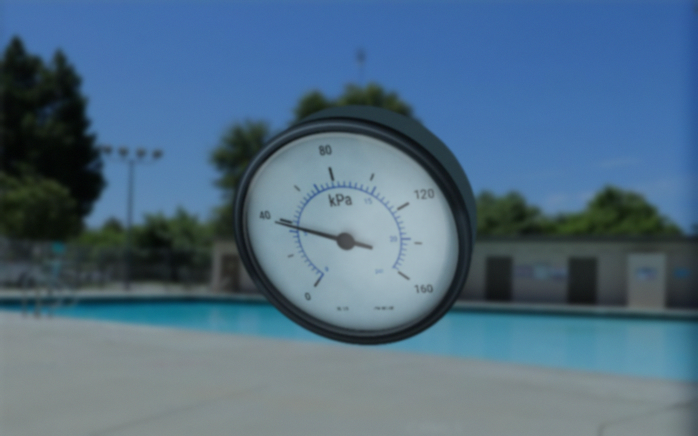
value=40 unit=kPa
